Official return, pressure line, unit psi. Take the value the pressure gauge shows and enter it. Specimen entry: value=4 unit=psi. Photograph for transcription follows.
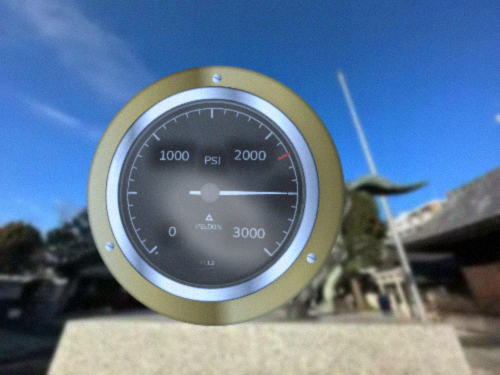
value=2500 unit=psi
